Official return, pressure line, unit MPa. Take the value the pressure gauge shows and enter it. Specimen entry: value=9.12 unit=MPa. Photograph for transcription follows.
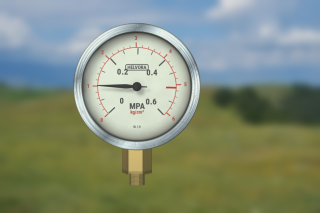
value=0.1 unit=MPa
